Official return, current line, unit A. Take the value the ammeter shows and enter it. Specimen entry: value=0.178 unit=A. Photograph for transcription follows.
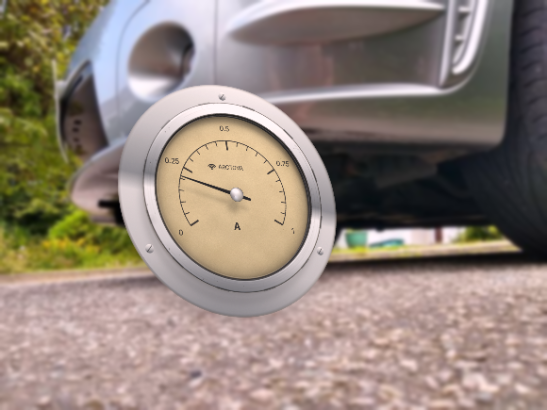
value=0.2 unit=A
